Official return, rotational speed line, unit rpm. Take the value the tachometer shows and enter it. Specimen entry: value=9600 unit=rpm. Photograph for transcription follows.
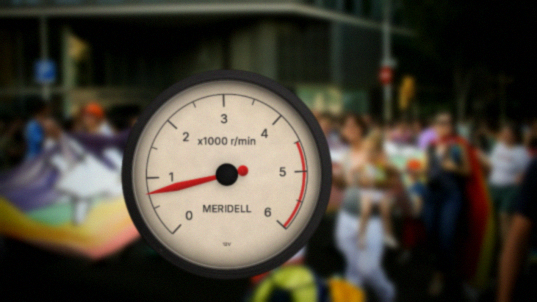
value=750 unit=rpm
